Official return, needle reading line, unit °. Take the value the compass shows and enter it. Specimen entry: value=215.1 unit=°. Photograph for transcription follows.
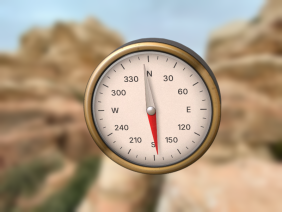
value=175 unit=°
